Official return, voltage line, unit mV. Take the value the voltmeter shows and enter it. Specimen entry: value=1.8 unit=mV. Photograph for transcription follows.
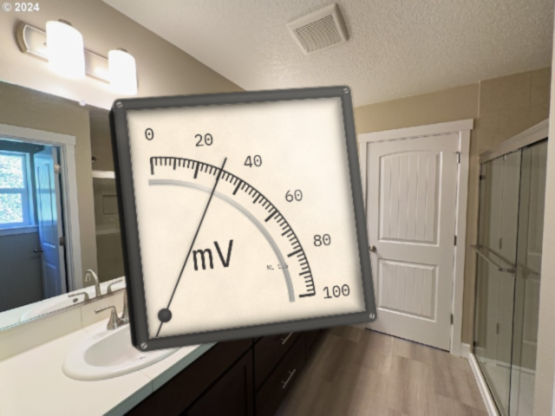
value=30 unit=mV
